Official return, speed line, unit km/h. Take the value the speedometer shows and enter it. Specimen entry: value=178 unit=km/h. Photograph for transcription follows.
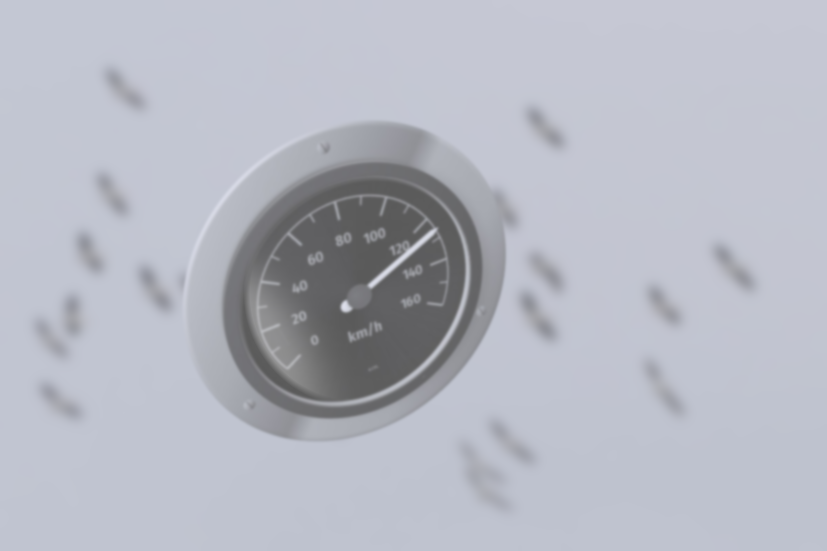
value=125 unit=km/h
